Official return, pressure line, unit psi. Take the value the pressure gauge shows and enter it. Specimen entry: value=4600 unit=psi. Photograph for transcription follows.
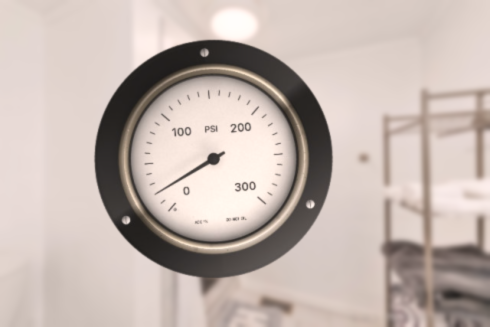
value=20 unit=psi
